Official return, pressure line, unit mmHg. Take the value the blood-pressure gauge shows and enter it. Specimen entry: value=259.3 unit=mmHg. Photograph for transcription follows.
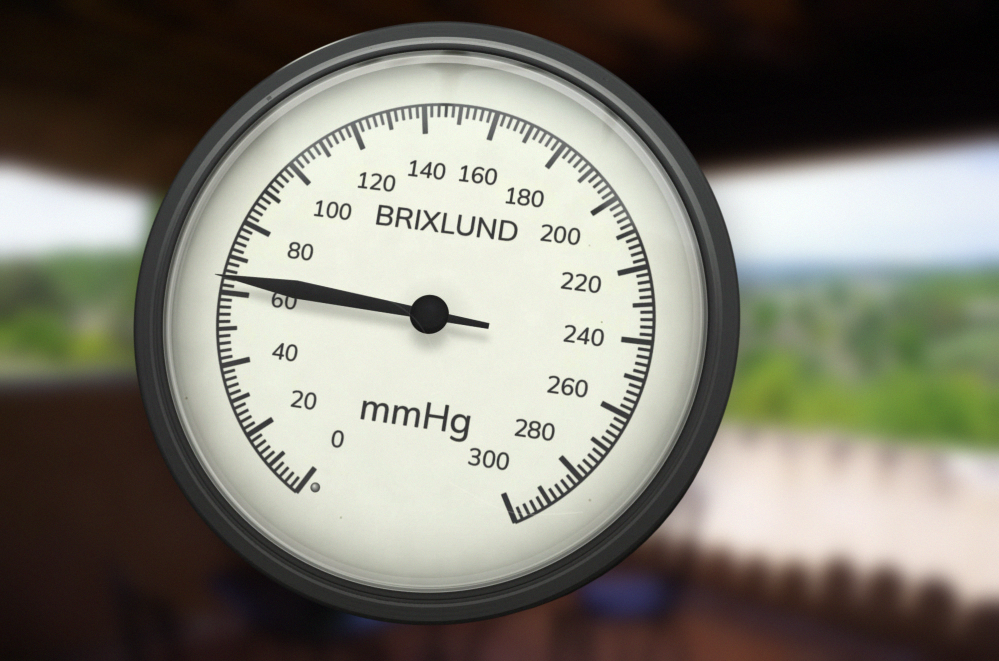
value=64 unit=mmHg
